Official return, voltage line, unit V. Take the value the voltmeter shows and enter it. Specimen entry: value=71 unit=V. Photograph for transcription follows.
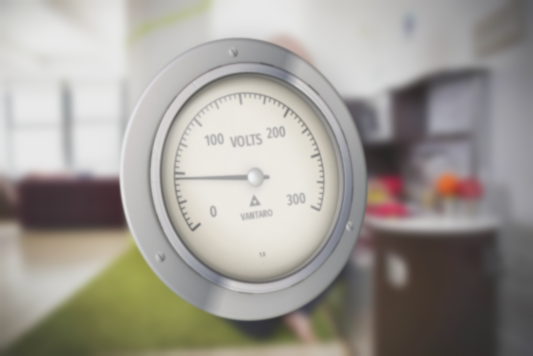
value=45 unit=V
